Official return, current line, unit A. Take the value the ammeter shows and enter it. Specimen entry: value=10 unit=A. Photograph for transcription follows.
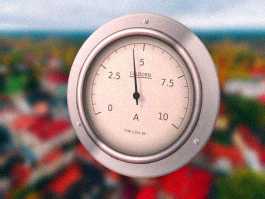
value=4.5 unit=A
